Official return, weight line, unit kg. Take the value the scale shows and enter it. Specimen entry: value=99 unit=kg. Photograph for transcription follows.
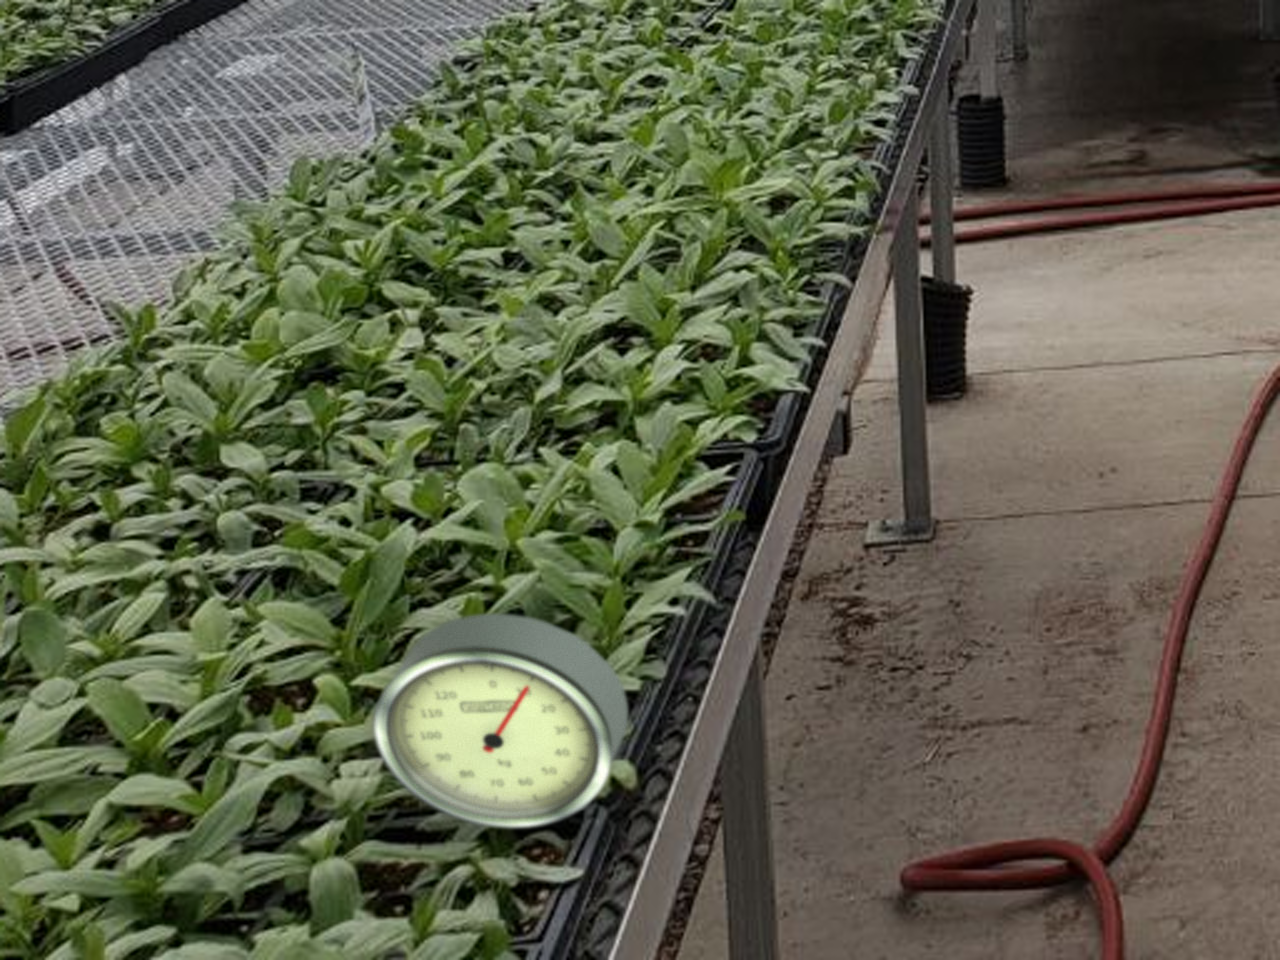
value=10 unit=kg
